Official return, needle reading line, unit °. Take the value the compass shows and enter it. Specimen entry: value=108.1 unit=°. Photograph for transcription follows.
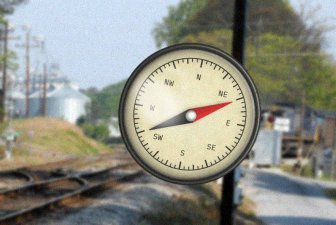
value=60 unit=°
